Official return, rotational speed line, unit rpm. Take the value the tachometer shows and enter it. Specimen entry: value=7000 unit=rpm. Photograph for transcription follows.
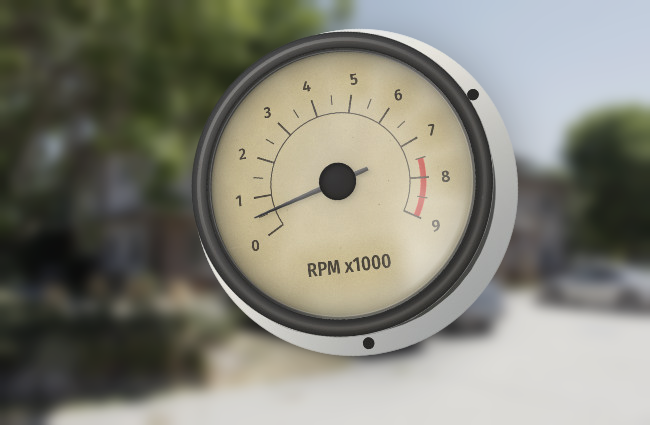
value=500 unit=rpm
